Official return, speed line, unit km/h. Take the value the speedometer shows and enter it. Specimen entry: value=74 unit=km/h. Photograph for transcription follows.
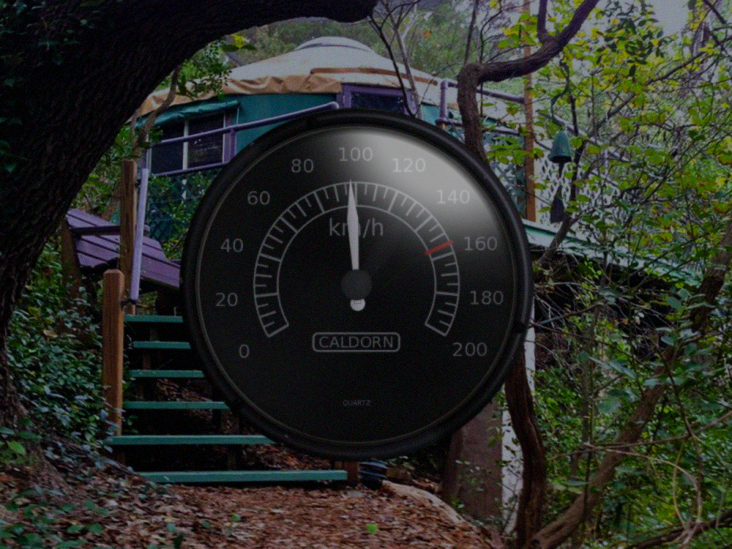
value=97.5 unit=km/h
